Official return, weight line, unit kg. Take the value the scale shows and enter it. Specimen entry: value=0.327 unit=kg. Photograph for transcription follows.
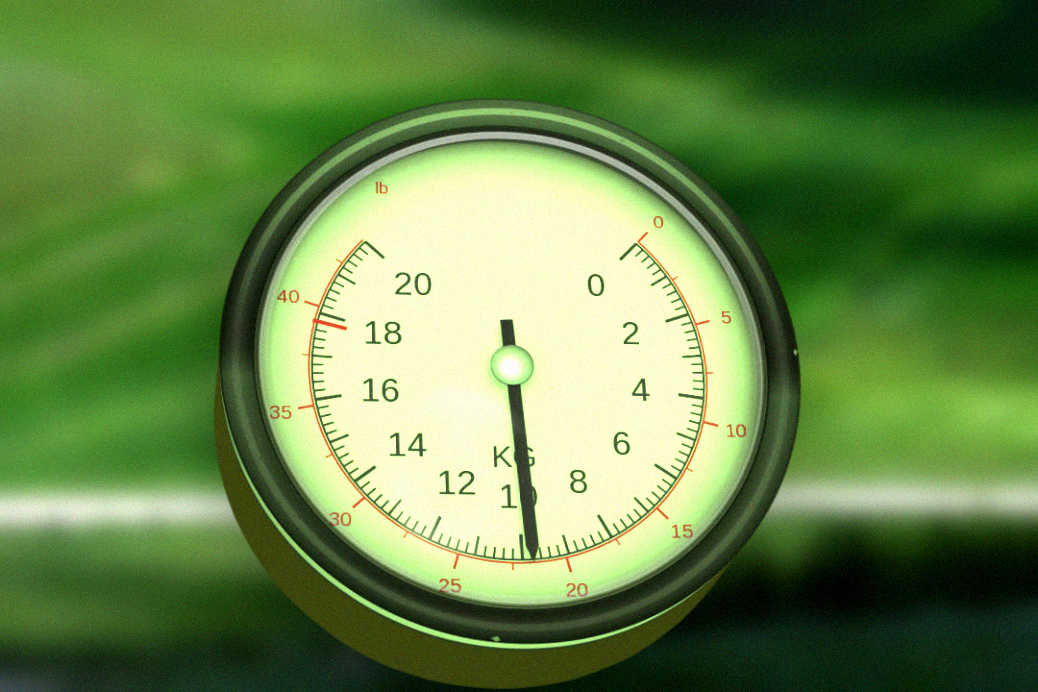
value=9.8 unit=kg
